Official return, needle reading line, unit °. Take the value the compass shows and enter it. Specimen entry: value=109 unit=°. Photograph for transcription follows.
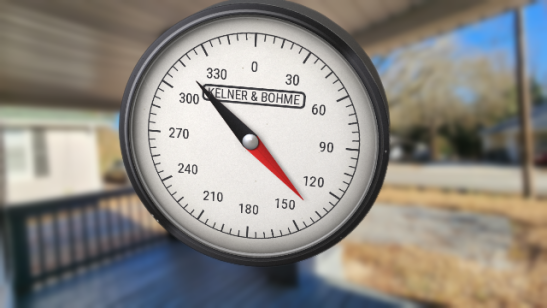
value=135 unit=°
